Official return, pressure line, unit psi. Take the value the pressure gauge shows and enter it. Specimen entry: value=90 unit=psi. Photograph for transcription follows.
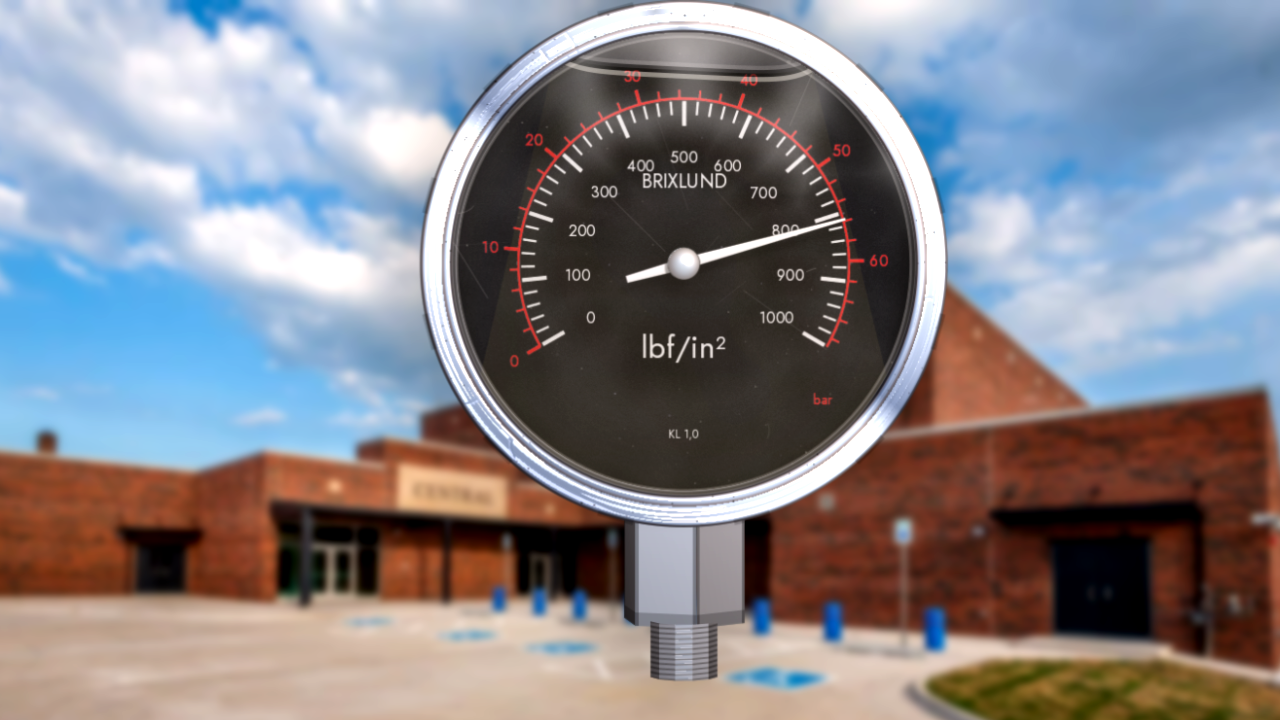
value=810 unit=psi
